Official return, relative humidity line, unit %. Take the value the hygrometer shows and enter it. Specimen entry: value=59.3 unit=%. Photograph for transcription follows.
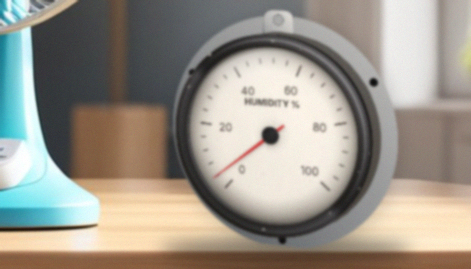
value=4 unit=%
